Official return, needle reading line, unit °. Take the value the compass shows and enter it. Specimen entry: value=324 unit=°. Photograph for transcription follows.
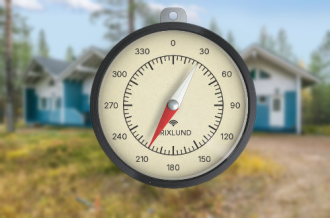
value=210 unit=°
